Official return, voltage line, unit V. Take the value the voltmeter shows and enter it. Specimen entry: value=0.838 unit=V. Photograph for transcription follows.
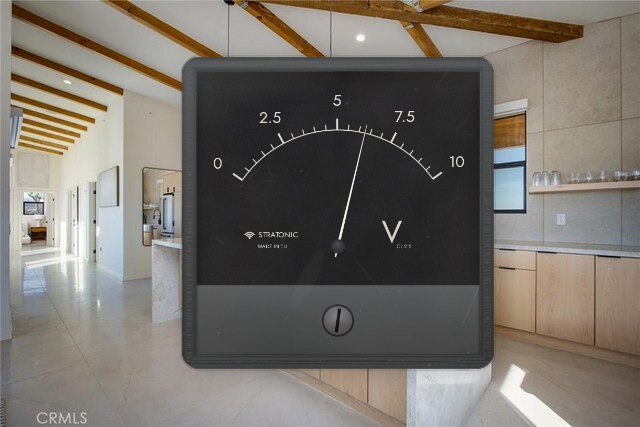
value=6.25 unit=V
